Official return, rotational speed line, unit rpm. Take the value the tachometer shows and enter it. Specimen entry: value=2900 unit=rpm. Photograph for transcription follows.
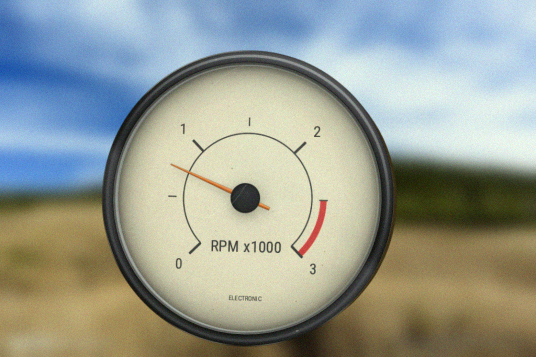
value=750 unit=rpm
